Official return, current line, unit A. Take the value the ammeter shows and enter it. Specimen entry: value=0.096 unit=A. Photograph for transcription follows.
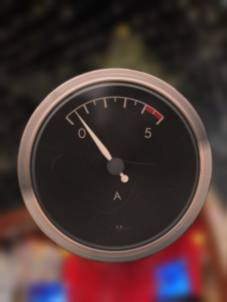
value=0.5 unit=A
